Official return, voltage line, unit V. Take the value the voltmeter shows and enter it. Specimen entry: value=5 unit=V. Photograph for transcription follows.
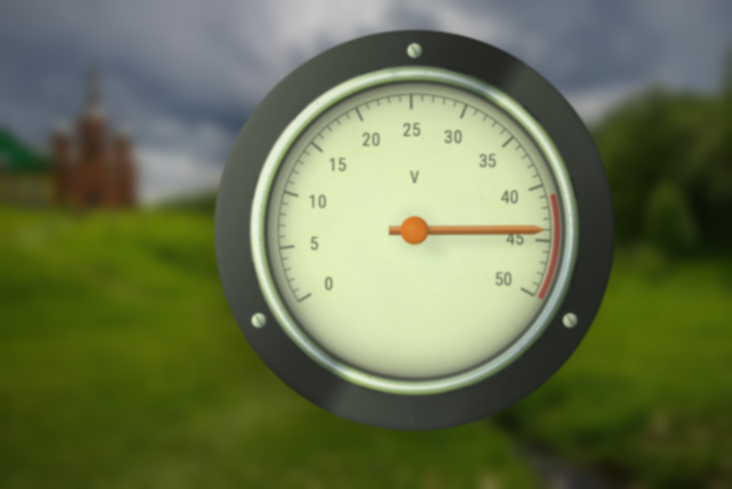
value=44 unit=V
